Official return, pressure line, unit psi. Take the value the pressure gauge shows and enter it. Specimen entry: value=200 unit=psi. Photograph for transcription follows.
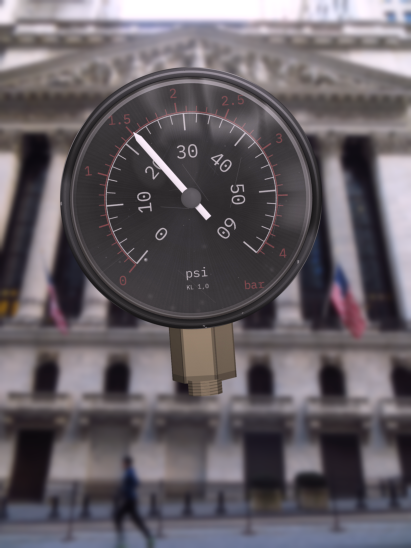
value=22 unit=psi
